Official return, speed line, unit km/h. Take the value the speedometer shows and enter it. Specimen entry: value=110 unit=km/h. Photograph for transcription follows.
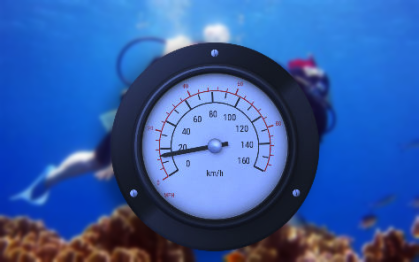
value=15 unit=km/h
